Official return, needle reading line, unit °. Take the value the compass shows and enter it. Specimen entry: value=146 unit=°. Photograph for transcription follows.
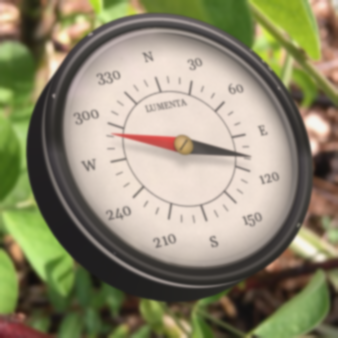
value=290 unit=°
